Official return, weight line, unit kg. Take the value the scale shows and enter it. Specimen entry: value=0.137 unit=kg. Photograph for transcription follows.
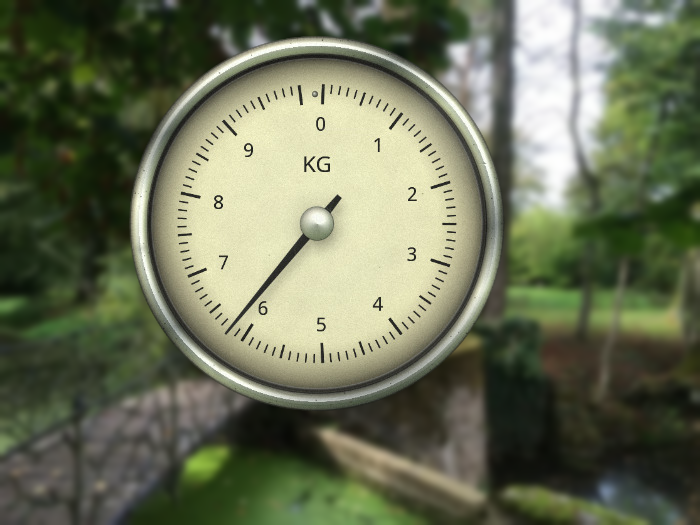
value=6.2 unit=kg
